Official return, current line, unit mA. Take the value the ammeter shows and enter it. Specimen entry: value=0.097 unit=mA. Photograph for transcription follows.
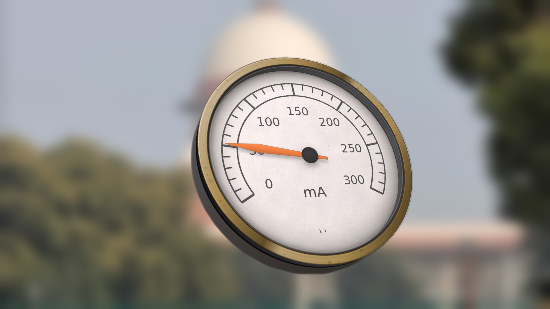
value=50 unit=mA
